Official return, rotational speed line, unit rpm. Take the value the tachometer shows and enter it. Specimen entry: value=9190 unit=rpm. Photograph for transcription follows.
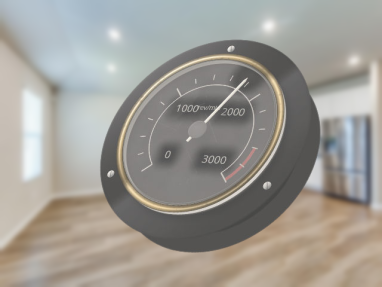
value=1800 unit=rpm
